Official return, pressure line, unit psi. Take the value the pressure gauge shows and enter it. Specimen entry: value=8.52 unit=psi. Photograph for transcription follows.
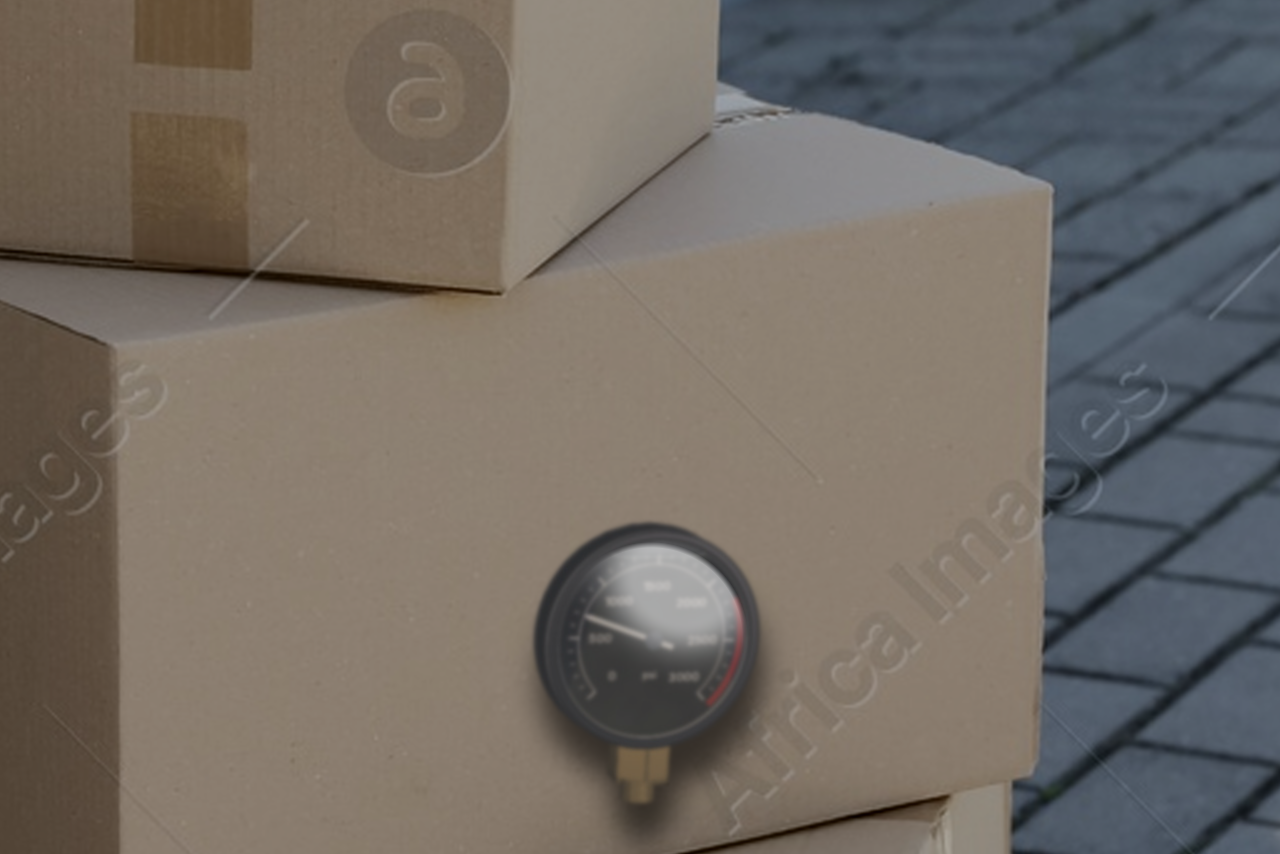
value=700 unit=psi
